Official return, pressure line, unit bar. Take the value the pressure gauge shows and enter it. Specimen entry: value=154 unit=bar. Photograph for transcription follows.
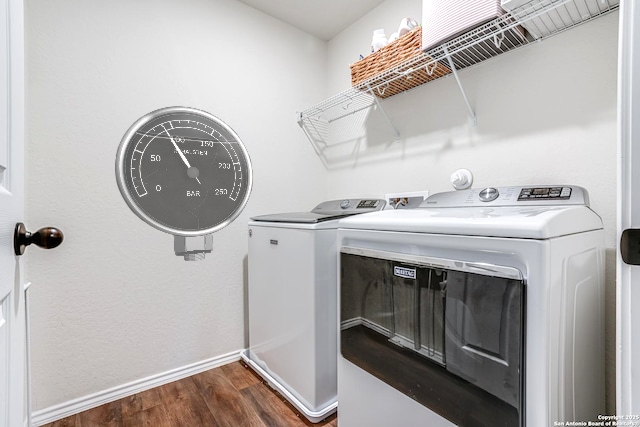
value=90 unit=bar
